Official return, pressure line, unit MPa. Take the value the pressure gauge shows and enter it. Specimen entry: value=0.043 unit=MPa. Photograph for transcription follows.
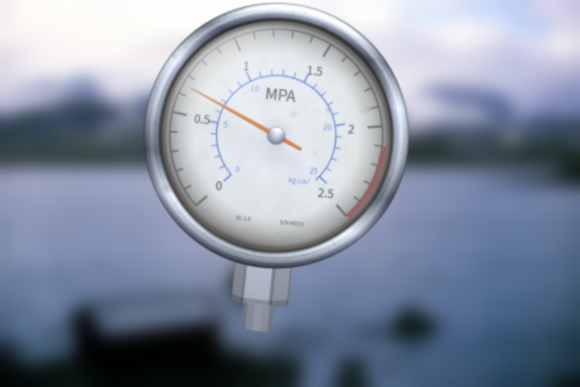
value=0.65 unit=MPa
